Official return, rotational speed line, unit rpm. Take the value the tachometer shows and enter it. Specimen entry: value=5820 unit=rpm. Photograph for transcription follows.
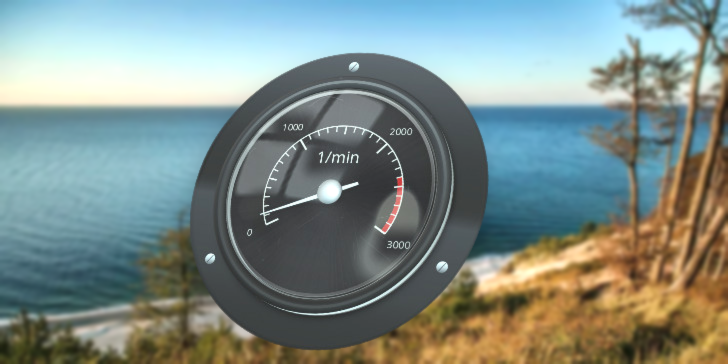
value=100 unit=rpm
